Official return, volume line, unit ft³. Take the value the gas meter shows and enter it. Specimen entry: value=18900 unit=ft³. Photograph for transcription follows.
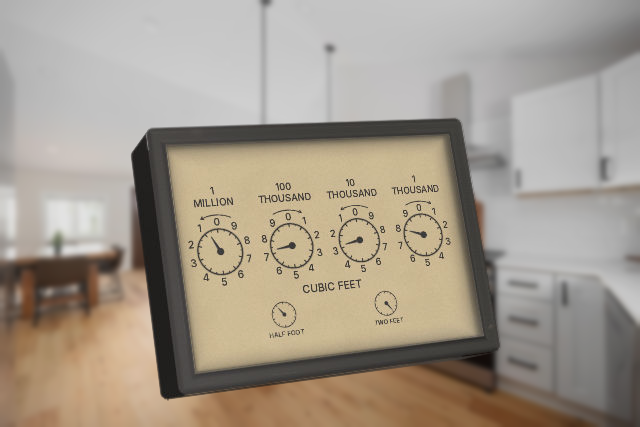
value=72800 unit=ft³
